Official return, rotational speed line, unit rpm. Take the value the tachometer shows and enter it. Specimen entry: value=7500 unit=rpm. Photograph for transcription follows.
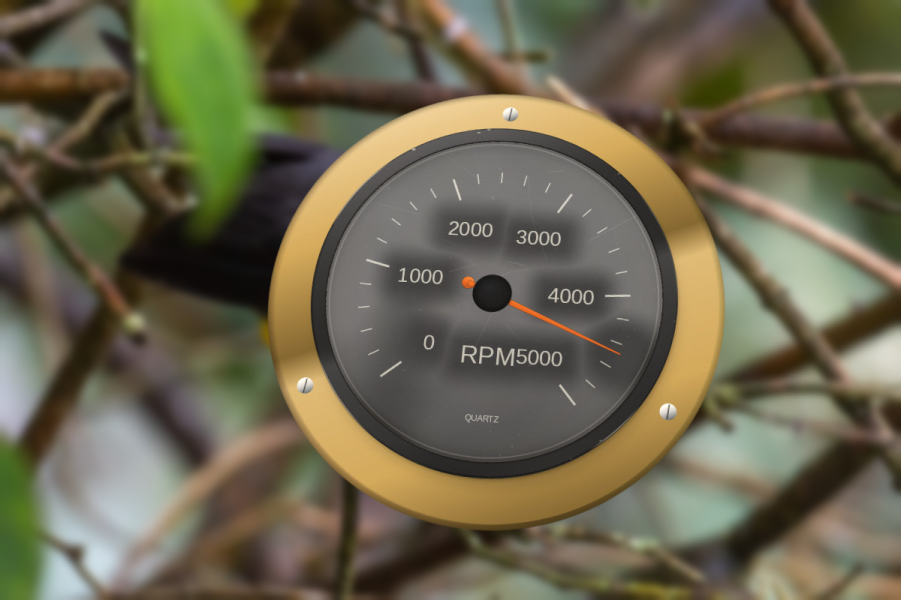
value=4500 unit=rpm
